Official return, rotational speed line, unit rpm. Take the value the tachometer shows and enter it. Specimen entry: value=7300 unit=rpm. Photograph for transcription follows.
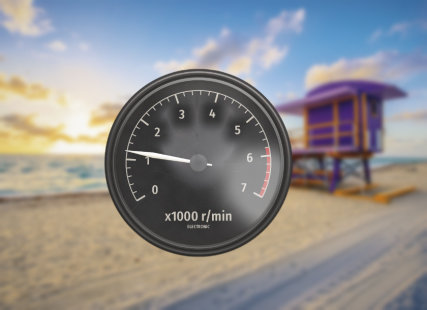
value=1200 unit=rpm
